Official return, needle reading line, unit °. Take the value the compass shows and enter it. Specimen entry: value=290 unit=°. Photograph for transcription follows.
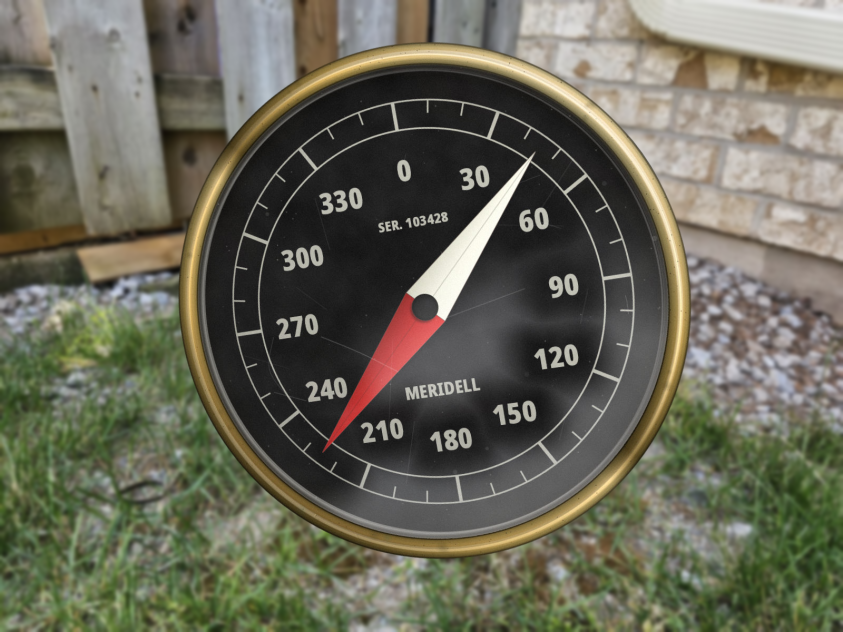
value=225 unit=°
